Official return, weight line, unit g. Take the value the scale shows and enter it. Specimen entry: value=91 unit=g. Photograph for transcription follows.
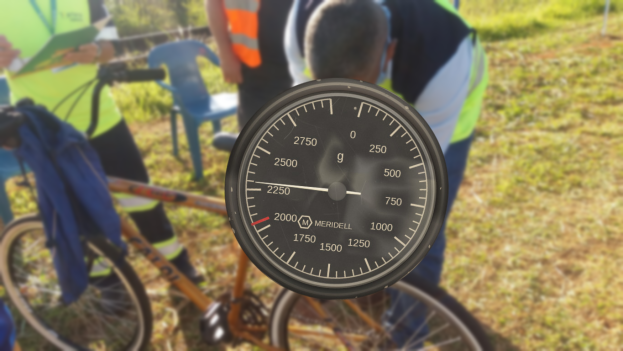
value=2300 unit=g
